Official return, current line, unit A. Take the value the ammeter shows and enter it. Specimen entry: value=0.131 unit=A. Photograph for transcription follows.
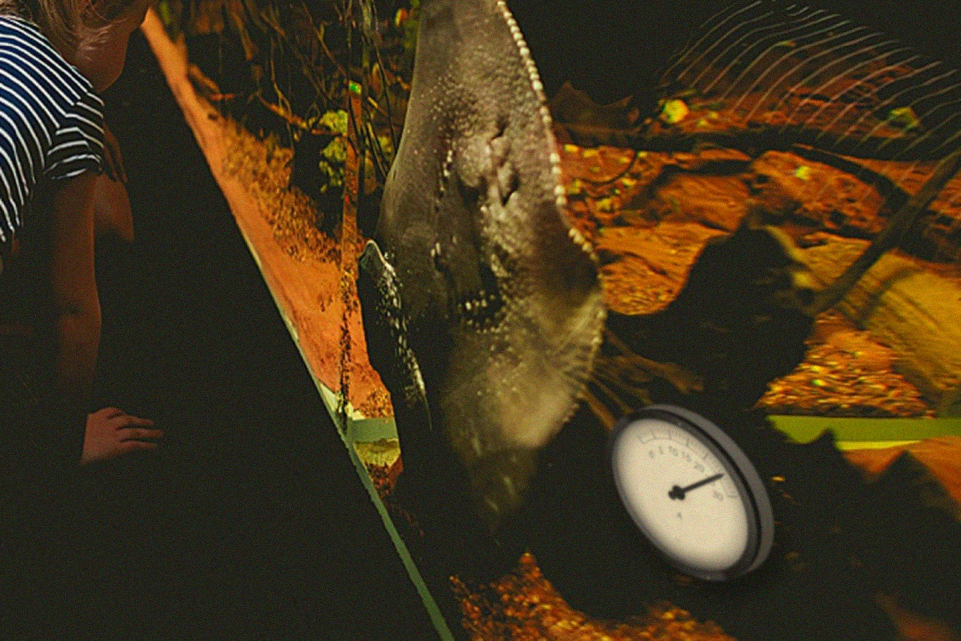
value=25 unit=A
